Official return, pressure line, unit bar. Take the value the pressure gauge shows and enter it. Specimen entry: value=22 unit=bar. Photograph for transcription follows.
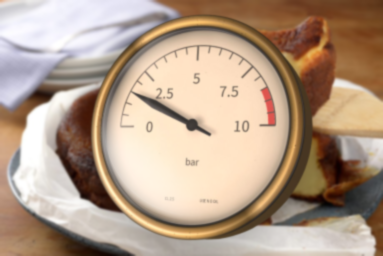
value=1.5 unit=bar
